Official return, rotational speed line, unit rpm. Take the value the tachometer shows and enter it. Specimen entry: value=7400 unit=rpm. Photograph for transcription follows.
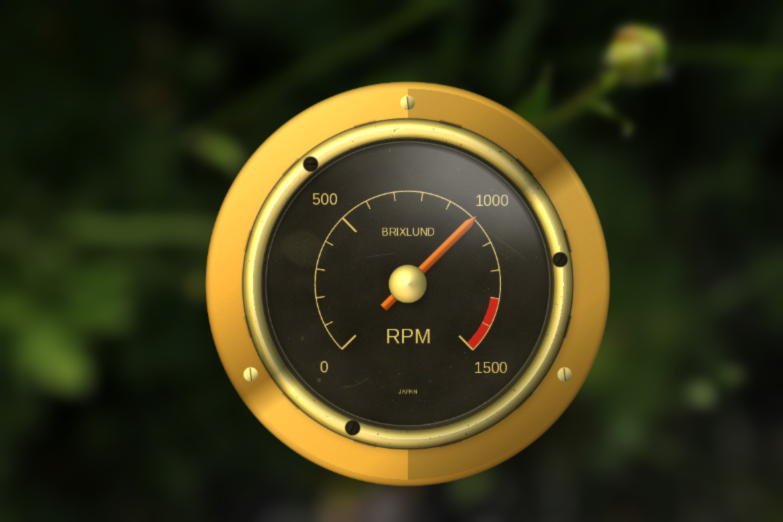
value=1000 unit=rpm
